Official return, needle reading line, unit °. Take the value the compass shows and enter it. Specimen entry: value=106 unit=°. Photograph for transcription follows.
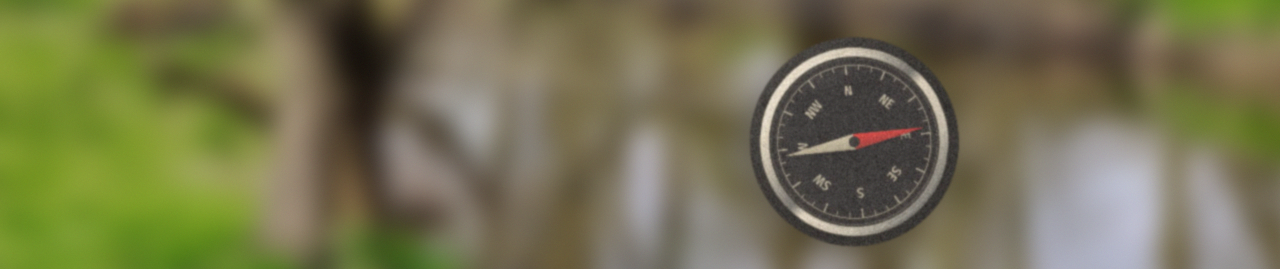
value=85 unit=°
